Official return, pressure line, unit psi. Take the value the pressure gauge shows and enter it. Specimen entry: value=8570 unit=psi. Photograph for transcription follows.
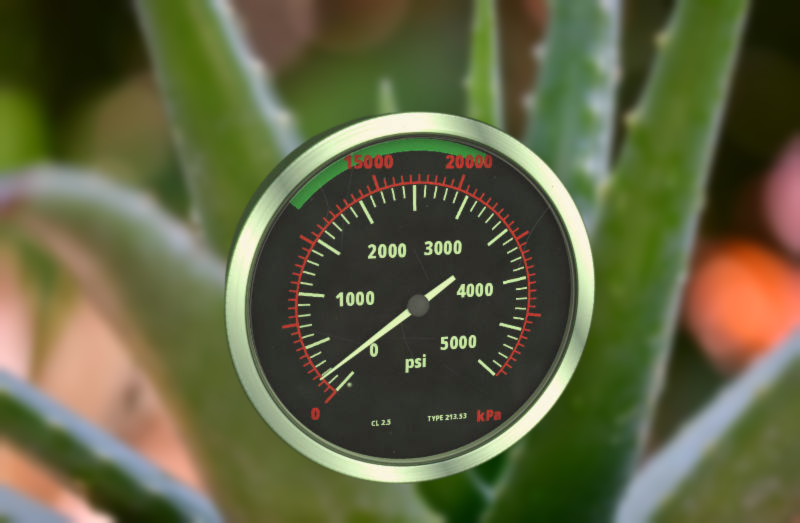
value=200 unit=psi
